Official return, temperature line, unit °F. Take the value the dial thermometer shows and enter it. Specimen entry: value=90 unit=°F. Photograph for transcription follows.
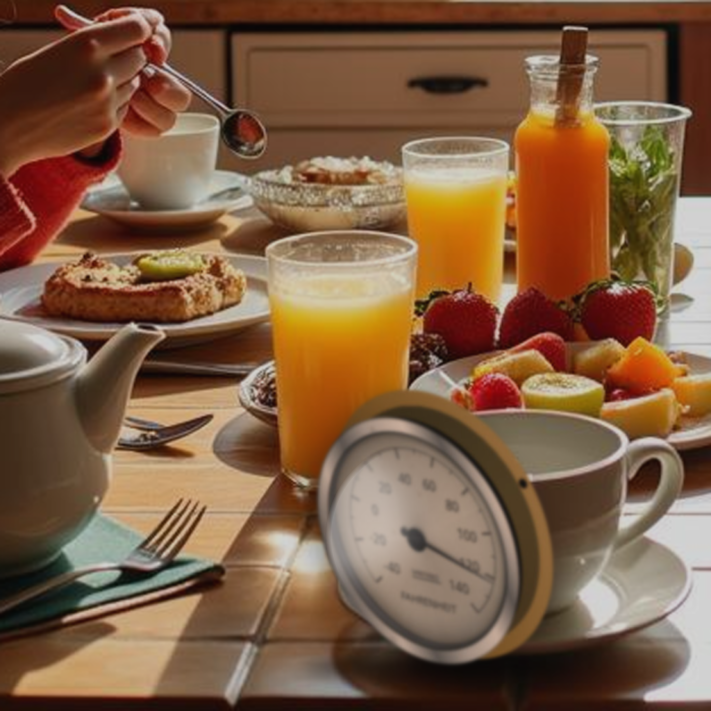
value=120 unit=°F
